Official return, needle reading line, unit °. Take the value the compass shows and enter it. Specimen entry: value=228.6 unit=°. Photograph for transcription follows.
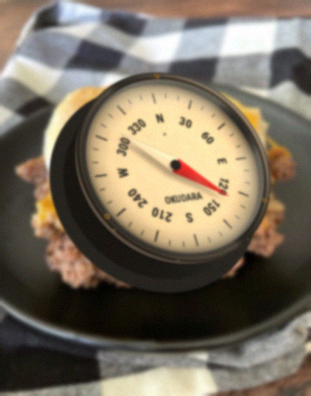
value=130 unit=°
